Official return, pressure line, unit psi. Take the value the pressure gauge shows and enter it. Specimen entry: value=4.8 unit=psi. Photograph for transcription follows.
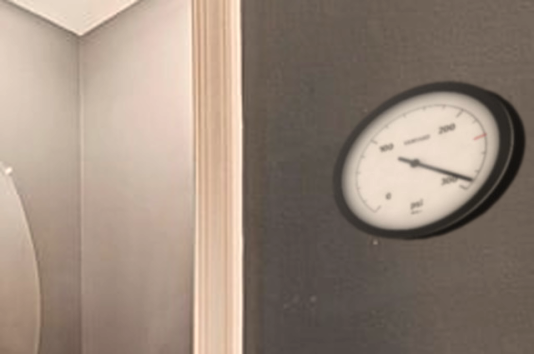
value=290 unit=psi
